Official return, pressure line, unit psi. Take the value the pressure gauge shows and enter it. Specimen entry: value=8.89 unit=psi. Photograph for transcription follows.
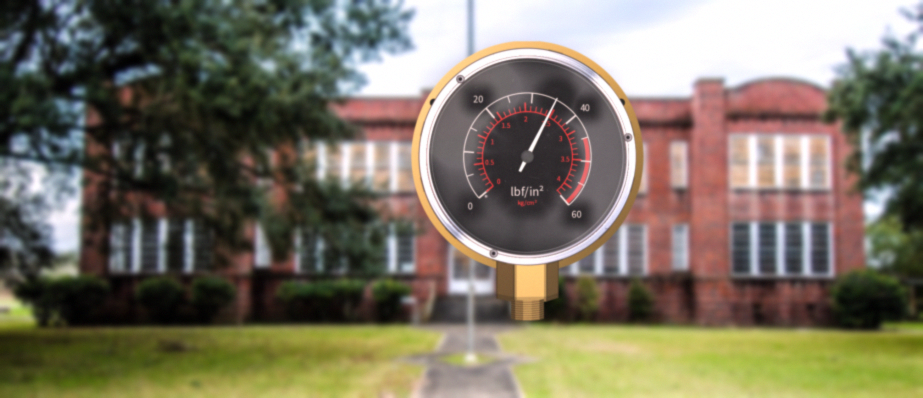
value=35 unit=psi
